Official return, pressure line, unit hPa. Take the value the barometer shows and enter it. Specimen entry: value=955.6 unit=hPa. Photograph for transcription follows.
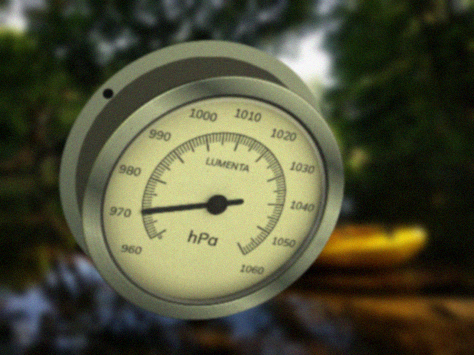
value=970 unit=hPa
